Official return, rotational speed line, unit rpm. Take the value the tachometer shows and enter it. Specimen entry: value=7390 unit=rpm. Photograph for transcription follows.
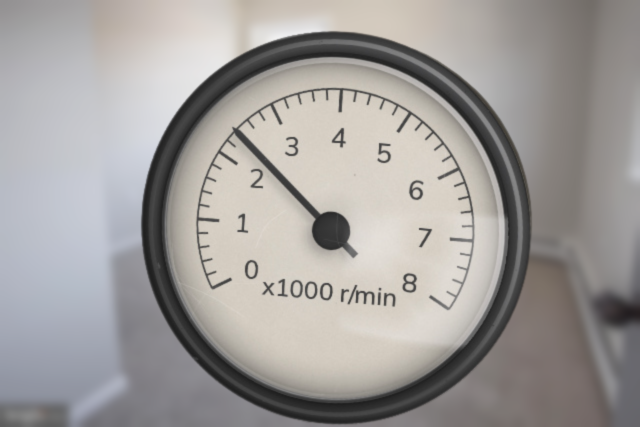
value=2400 unit=rpm
